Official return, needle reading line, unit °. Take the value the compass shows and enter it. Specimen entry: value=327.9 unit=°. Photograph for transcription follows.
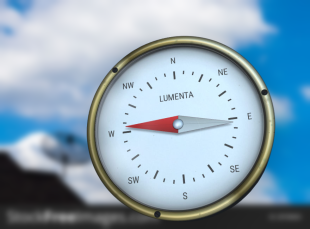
value=275 unit=°
